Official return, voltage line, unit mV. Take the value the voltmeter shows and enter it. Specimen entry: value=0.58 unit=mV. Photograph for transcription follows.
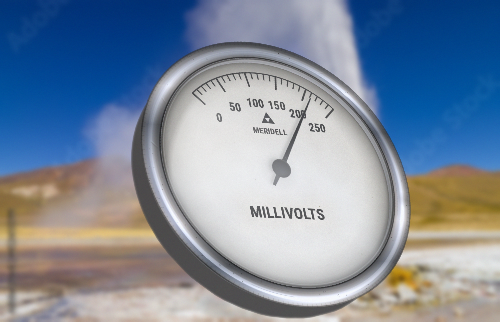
value=210 unit=mV
